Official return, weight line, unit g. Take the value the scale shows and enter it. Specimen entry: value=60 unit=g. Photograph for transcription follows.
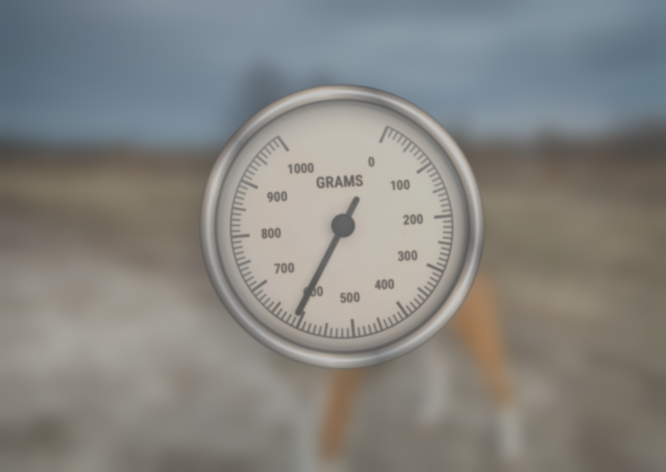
value=610 unit=g
